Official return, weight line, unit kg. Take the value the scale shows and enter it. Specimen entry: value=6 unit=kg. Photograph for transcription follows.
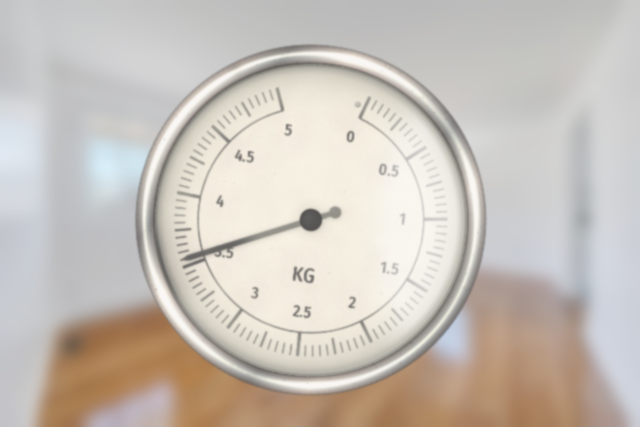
value=3.55 unit=kg
